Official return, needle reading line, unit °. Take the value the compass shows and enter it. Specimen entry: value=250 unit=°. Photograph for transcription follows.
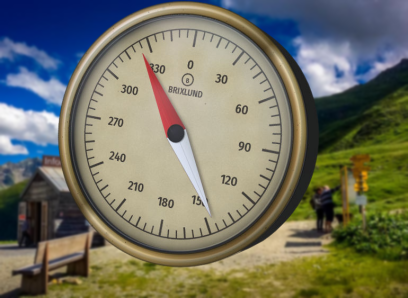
value=325 unit=°
